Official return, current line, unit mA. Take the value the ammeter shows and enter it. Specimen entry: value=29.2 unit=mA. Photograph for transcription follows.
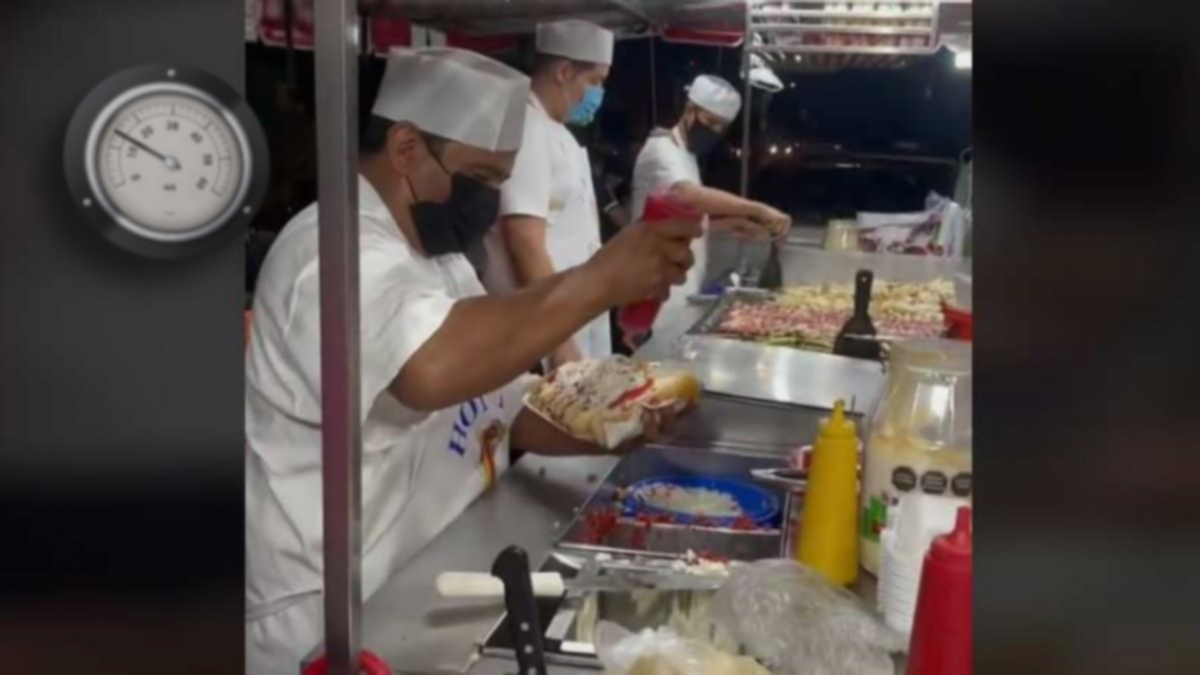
value=14 unit=mA
